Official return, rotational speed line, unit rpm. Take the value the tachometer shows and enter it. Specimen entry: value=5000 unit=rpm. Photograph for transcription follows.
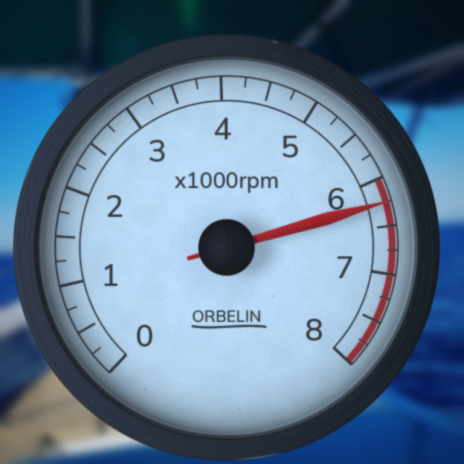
value=6250 unit=rpm
